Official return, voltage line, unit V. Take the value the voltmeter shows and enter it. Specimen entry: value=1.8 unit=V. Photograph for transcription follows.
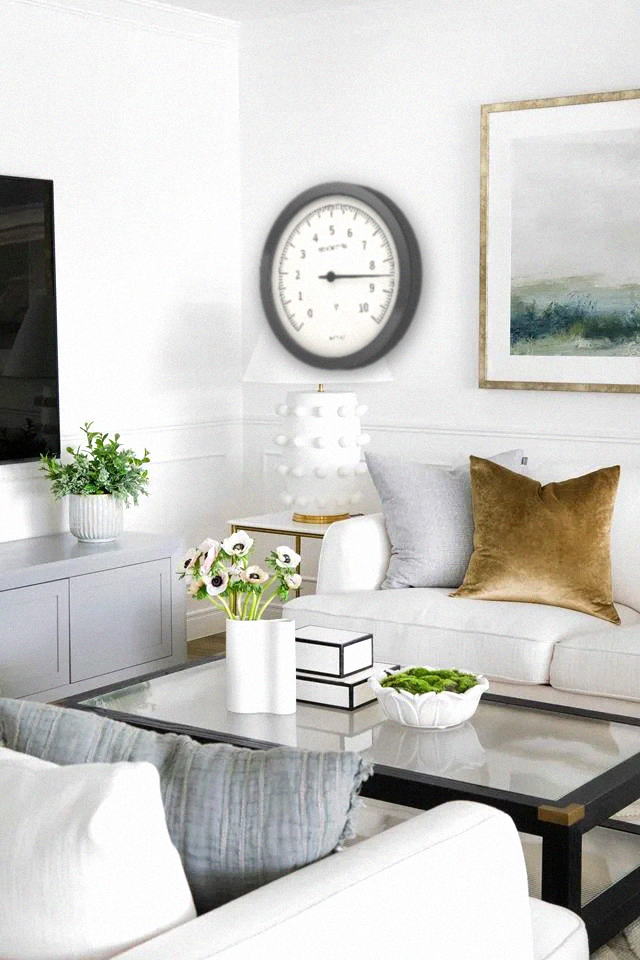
value=8.5 unit=V
